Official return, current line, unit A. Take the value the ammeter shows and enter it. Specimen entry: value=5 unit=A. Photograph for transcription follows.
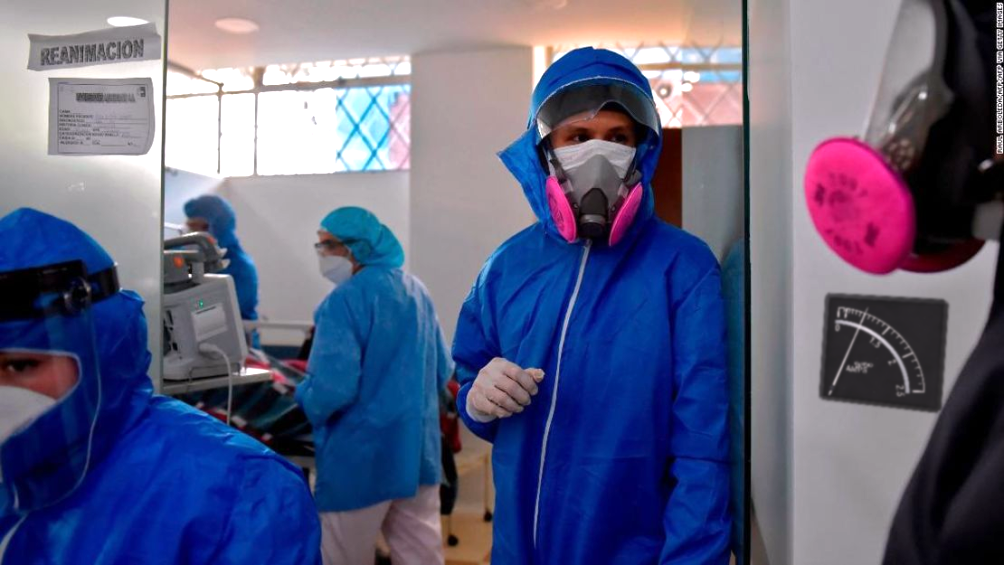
value=1 unit=A
